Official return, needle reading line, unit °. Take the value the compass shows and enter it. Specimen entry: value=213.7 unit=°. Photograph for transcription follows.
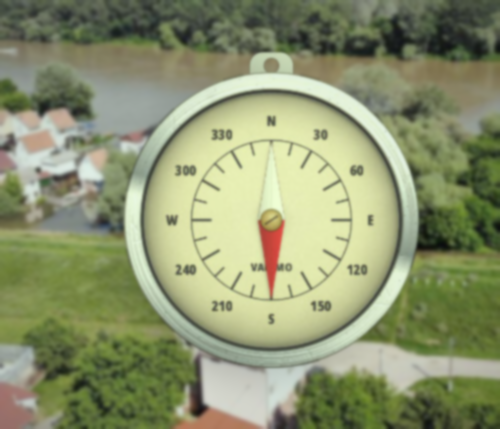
value=180 unit=°
